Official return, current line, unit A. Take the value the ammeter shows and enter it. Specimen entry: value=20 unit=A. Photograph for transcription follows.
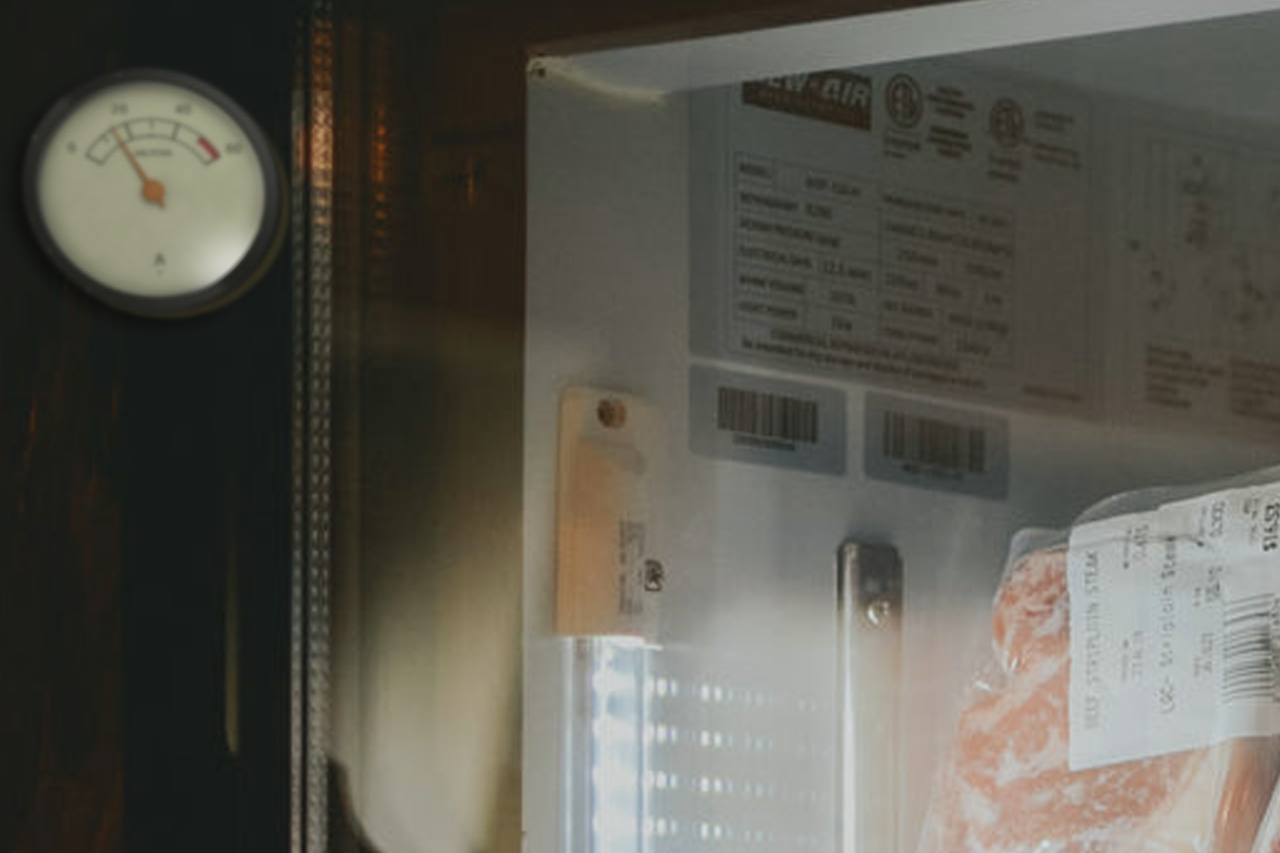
value=15 unit=A
